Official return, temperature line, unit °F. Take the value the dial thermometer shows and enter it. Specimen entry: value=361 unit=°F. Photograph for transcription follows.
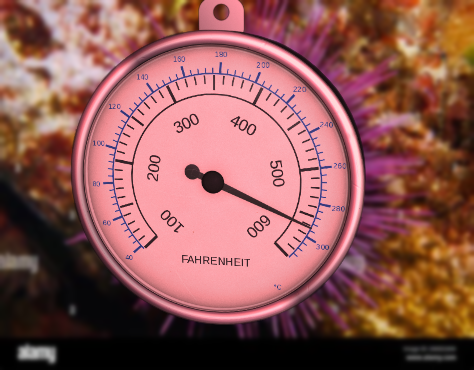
value=560 unit=°F
